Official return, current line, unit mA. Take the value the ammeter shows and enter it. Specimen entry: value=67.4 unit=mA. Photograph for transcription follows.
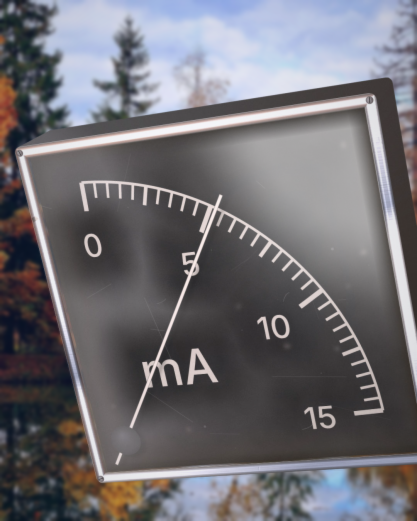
value=5.25 unit=mA
